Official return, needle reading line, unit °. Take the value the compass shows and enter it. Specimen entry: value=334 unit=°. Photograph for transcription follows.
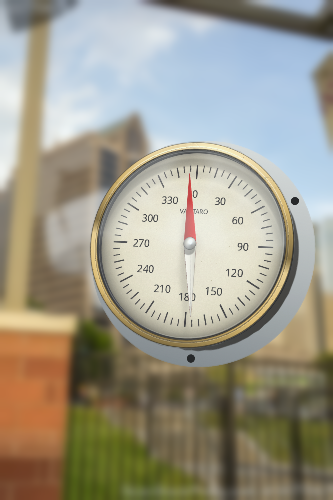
value=355 unit=°
